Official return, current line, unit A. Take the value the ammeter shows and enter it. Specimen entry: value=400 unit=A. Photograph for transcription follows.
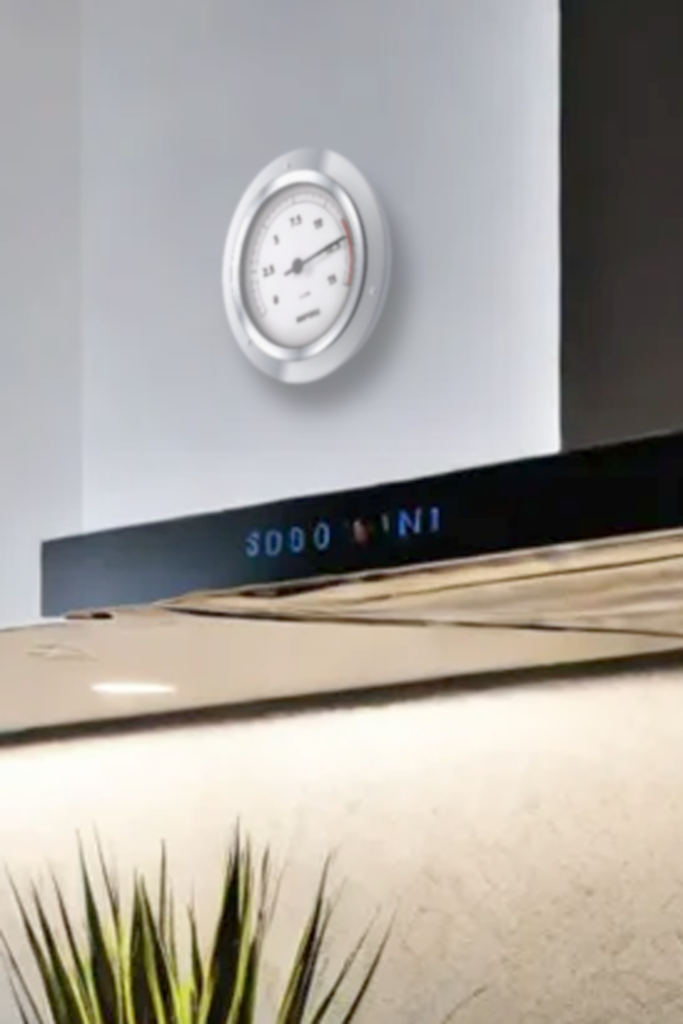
value=12.5 unit=A
